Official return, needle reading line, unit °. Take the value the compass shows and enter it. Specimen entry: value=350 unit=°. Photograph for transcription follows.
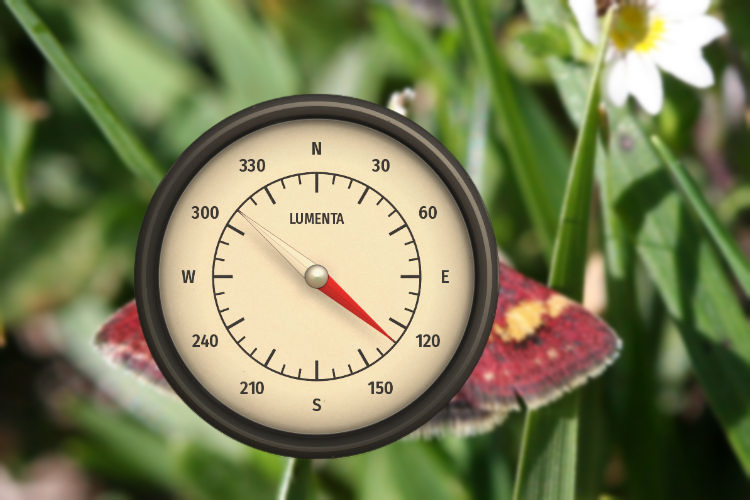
value=130 unit=°
